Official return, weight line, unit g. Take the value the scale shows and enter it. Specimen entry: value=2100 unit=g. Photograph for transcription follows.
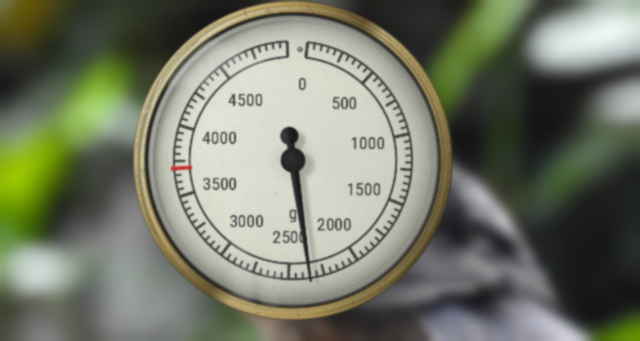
value=2350 unit=g
